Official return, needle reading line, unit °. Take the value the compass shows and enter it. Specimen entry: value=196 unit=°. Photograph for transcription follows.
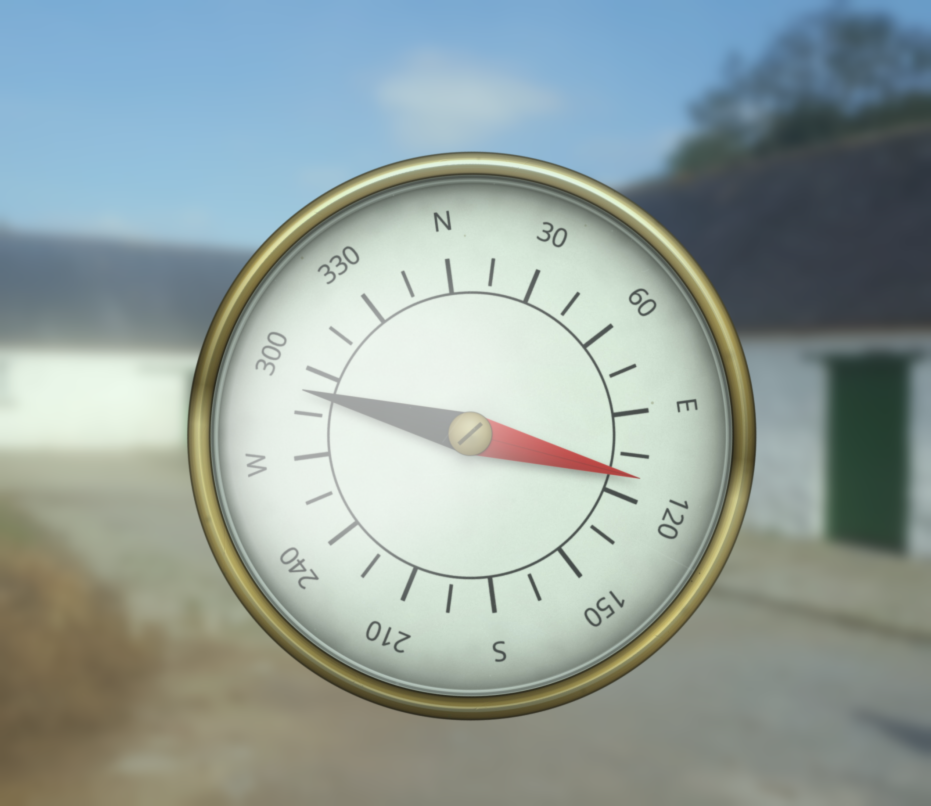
value=112.5 unit=°
